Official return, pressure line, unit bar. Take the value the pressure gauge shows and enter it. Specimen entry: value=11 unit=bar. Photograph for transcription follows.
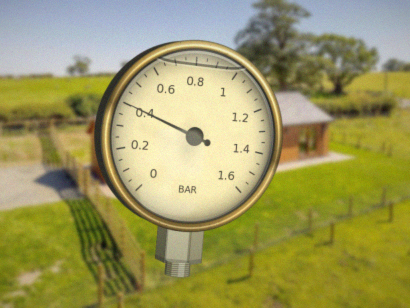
value=0.4 unit=bar
